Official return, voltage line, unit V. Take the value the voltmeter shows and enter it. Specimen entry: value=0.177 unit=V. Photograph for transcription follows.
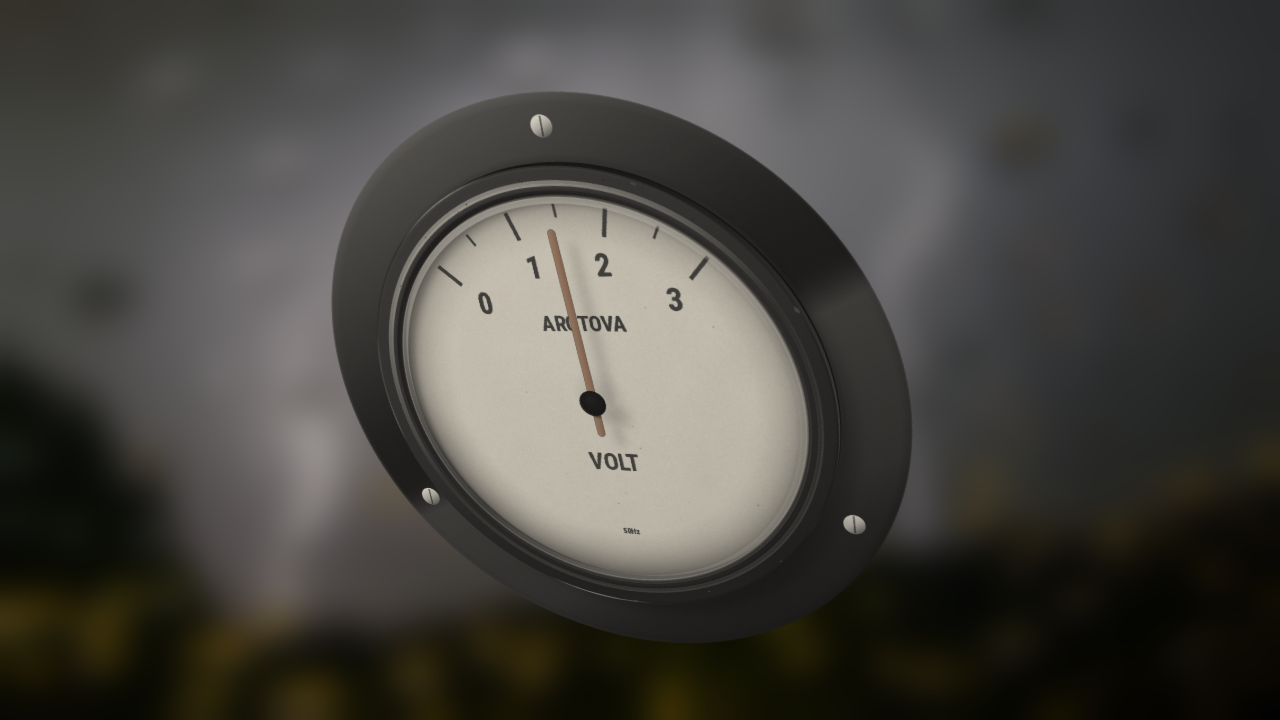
value=1.5 unit=V
